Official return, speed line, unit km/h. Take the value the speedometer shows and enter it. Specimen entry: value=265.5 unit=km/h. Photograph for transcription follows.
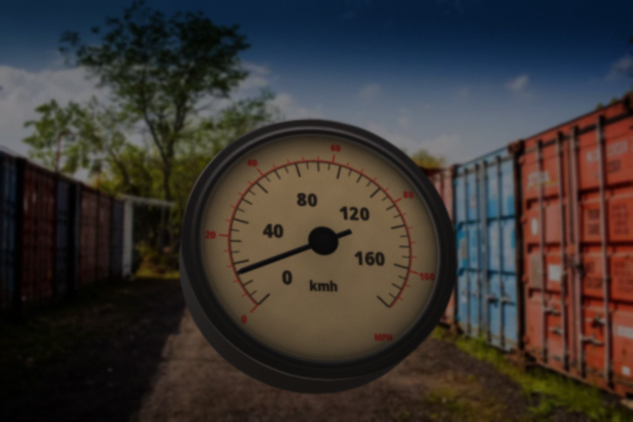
value=15 unit=km/h
